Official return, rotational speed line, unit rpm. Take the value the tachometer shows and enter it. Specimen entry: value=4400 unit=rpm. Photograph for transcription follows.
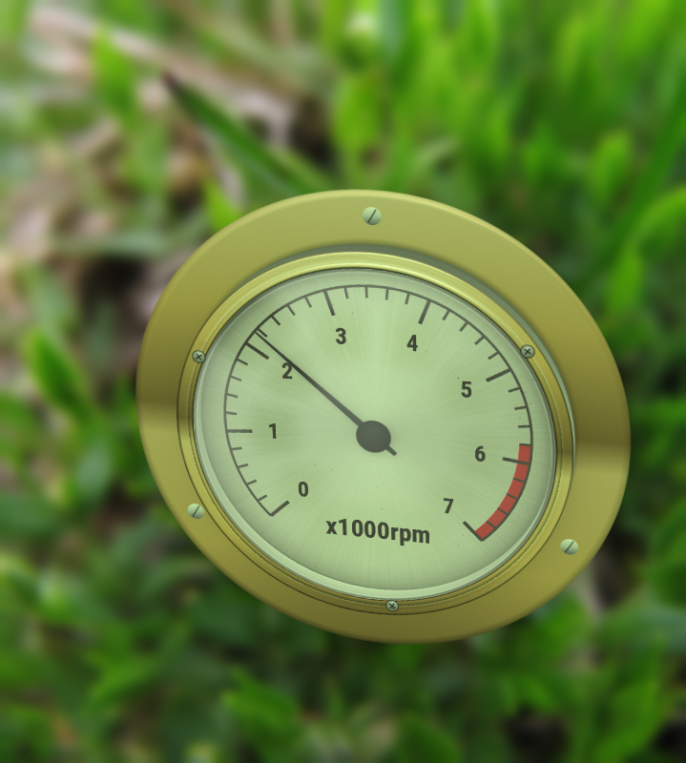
value=2200 unit=rpm
